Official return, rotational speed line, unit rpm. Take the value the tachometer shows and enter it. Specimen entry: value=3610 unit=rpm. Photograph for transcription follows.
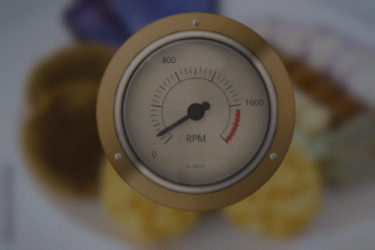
value=100 unit=rpm
